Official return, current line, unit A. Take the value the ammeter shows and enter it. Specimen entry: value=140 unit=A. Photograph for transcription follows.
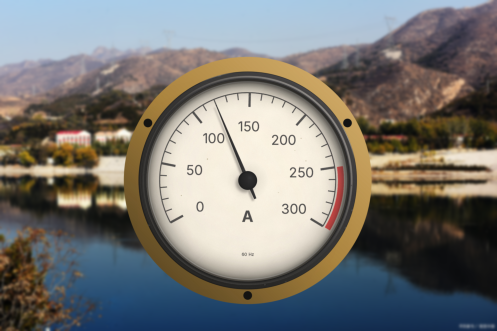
value=120 unit=A
